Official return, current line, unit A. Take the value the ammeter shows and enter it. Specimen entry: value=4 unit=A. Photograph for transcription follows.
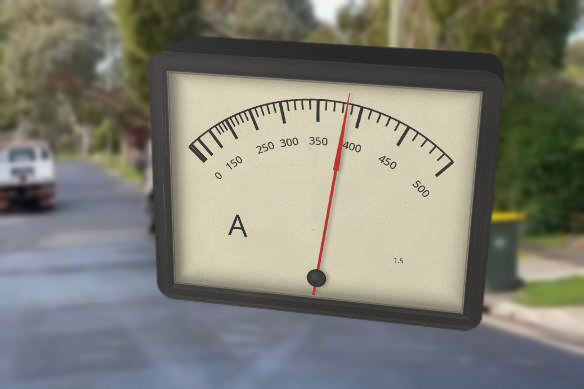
value=385 unit=A
